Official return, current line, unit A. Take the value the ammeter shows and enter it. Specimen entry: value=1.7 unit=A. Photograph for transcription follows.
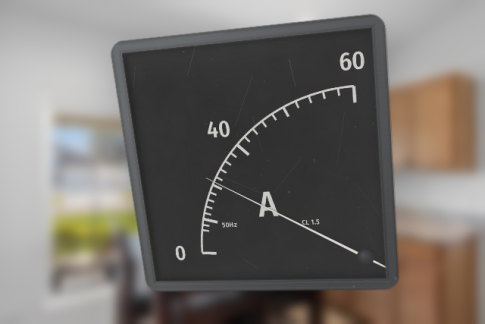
value=31 unit=A
